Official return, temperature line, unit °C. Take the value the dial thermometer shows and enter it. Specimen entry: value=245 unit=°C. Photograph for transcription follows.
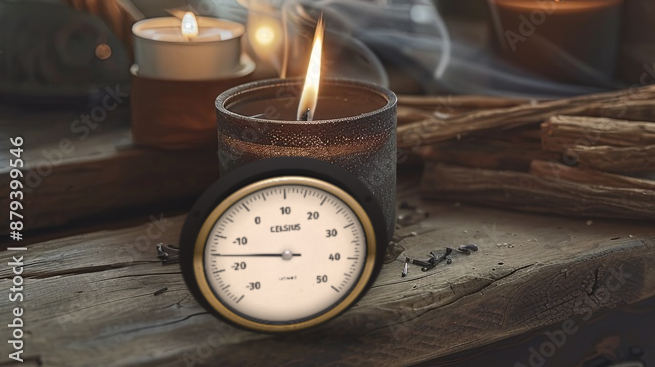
value=-15 unit=°C
